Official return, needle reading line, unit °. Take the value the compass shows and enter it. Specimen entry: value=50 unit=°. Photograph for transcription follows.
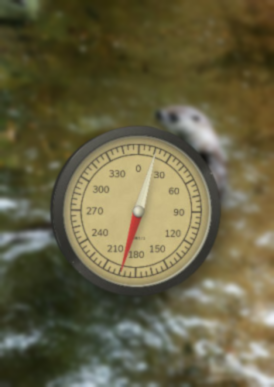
value=195 unit=°
